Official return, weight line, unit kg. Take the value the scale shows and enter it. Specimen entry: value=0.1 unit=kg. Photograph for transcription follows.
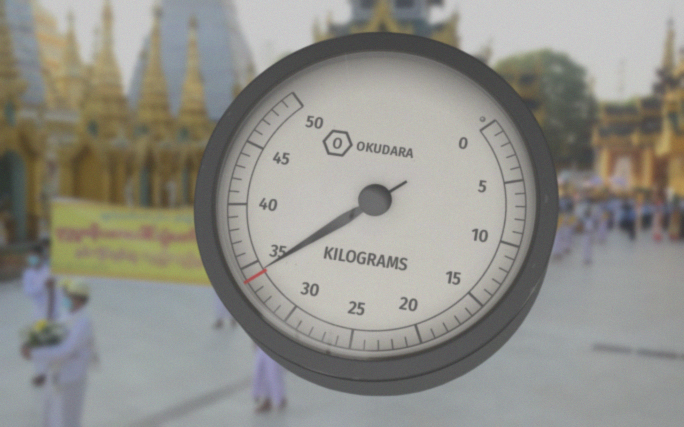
value=34 unit=kg
